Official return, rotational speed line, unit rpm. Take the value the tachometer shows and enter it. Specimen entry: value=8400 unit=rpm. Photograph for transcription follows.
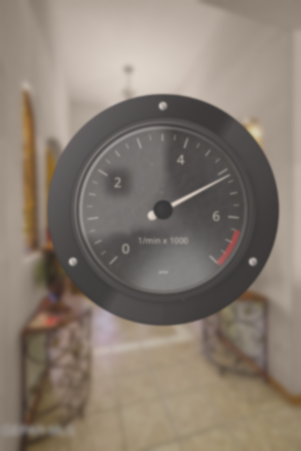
value=5125 unit=rpm
